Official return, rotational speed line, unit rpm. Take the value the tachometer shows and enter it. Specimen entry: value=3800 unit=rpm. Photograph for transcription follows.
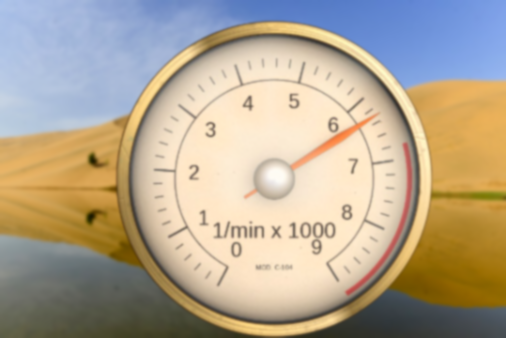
value=6300 unit=rpm
